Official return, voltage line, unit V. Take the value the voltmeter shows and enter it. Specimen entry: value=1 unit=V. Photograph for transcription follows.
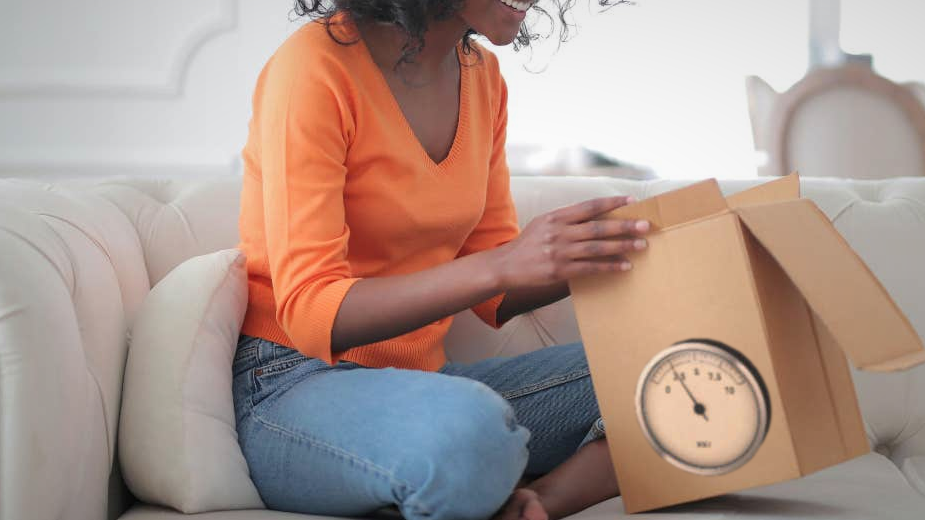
value=2.5 unit=V
